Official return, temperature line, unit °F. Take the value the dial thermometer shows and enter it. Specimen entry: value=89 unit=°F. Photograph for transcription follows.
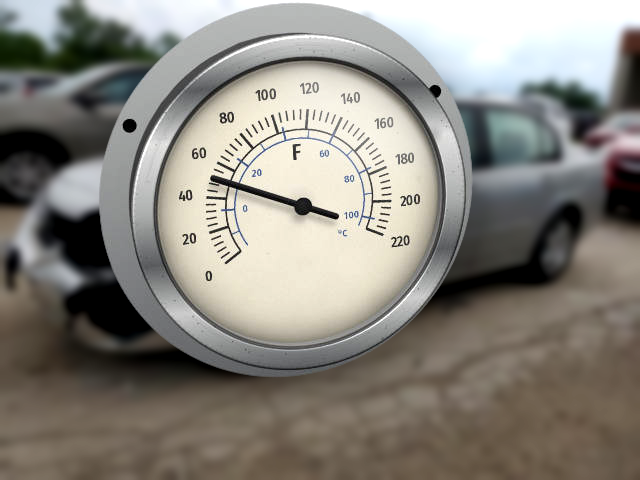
value=52 unit=°F
